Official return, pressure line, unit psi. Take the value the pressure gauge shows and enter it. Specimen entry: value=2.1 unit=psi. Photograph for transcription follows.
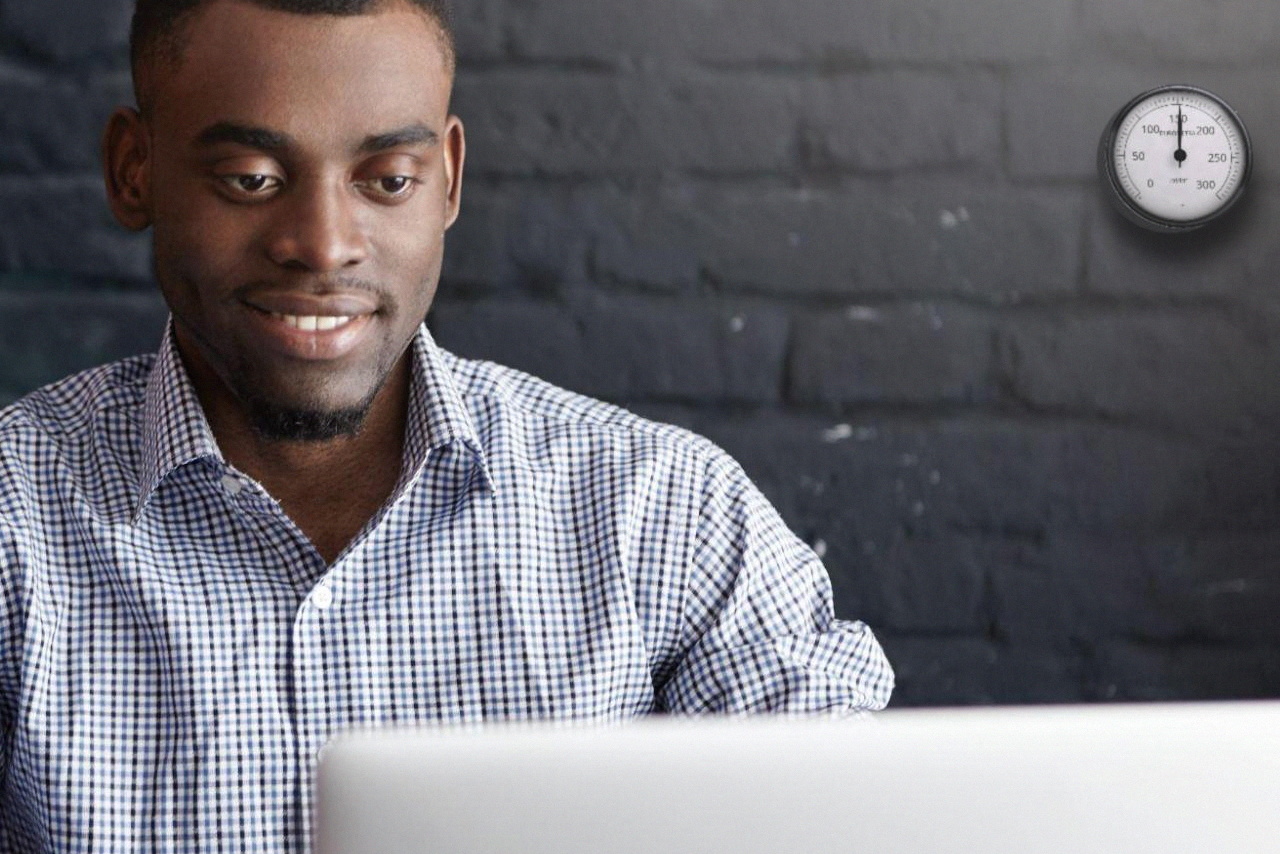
value=150 unit=psi
